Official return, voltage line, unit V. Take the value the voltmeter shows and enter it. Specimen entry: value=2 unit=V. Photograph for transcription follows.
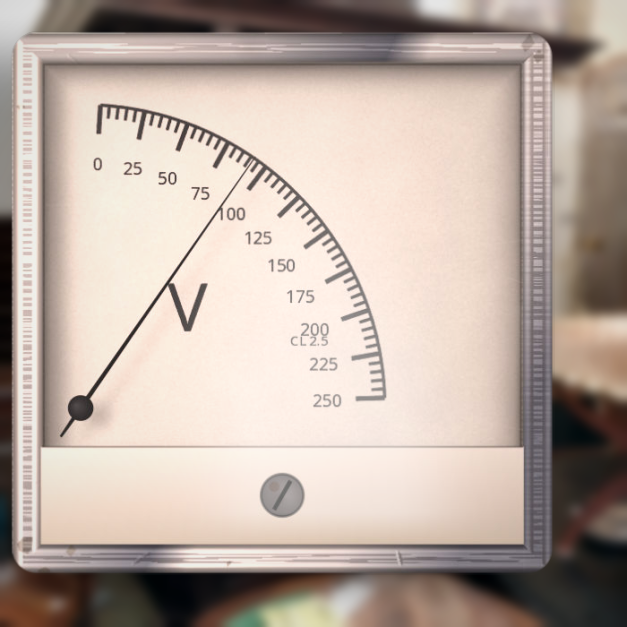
value=92.5 unit=V
